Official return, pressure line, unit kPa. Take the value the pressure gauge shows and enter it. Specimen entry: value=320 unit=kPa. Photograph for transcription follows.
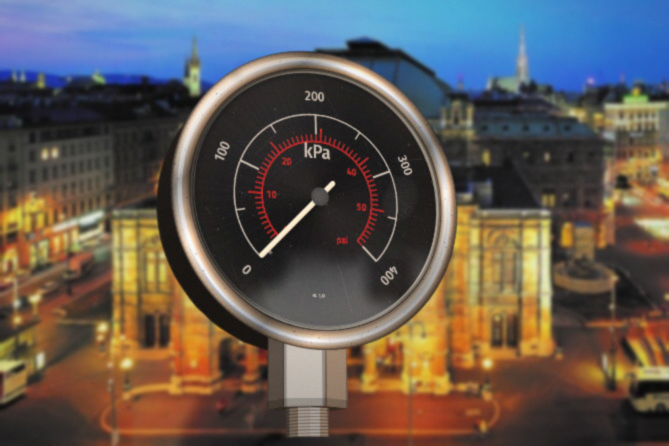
value=0 unit=kPa
